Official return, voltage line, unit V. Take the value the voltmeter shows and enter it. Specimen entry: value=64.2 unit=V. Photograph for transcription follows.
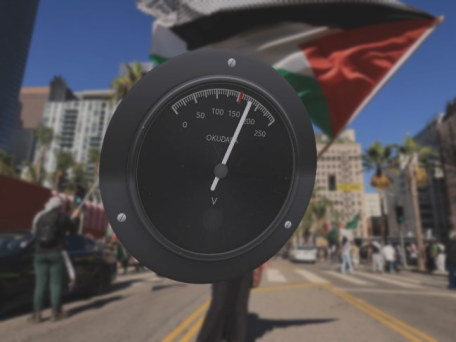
value=175 unit=V
